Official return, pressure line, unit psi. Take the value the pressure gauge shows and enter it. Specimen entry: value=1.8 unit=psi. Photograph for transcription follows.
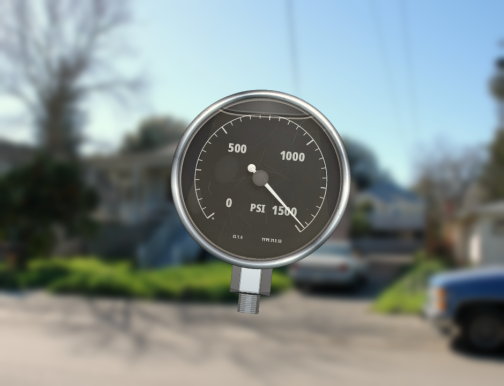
value=1475 unit=psi
